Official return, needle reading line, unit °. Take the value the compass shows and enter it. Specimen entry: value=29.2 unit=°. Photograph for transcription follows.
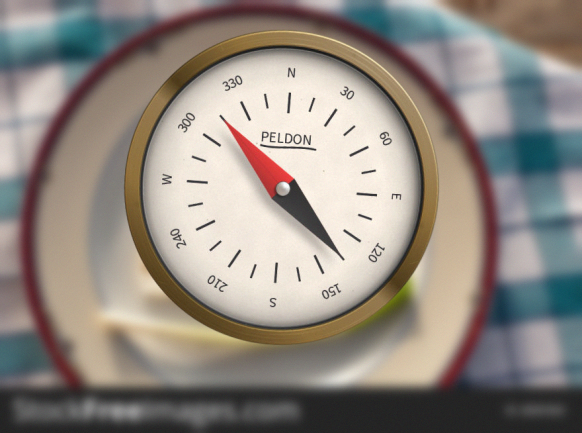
value=315 unit=°
